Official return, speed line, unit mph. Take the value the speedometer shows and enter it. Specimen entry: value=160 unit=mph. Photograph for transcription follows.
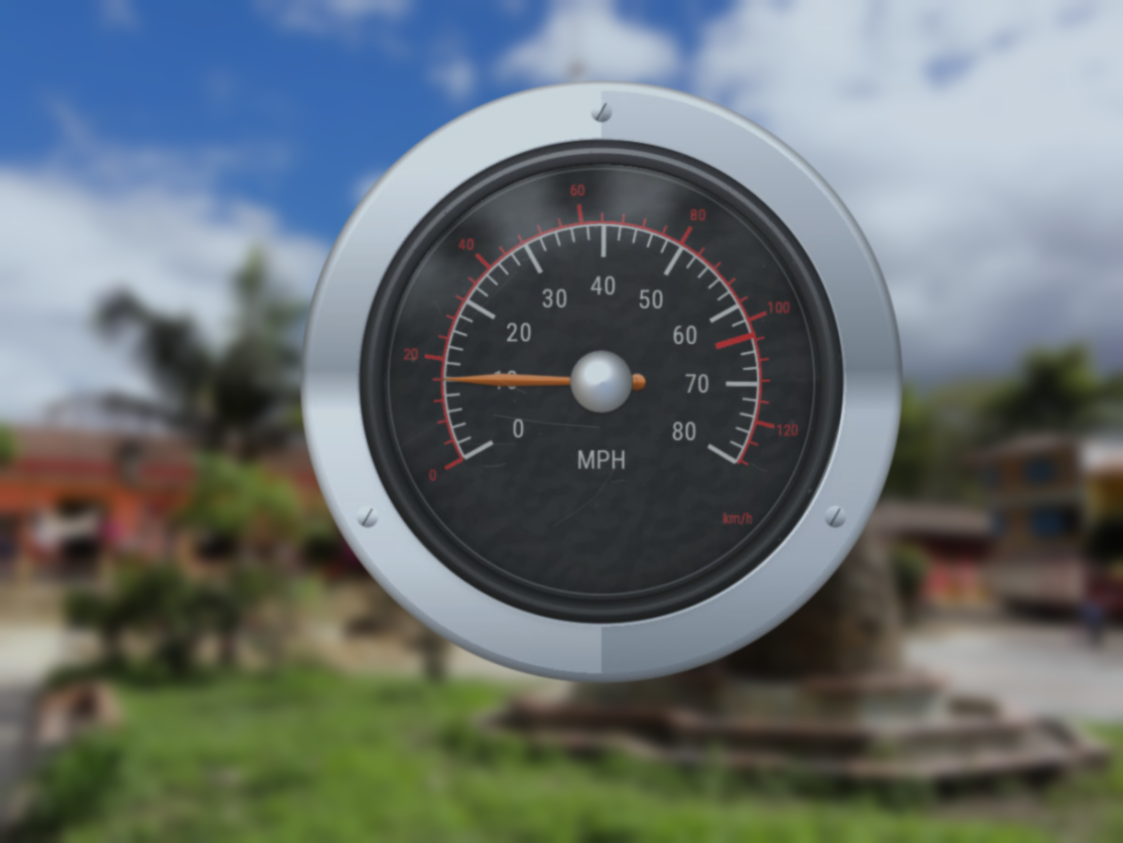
value=10 unit=mph
